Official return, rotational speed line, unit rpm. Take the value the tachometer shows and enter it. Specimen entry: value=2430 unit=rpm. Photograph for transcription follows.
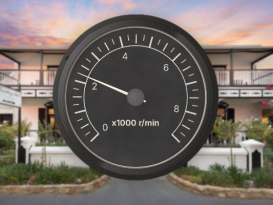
value=2250 unit=rpm
